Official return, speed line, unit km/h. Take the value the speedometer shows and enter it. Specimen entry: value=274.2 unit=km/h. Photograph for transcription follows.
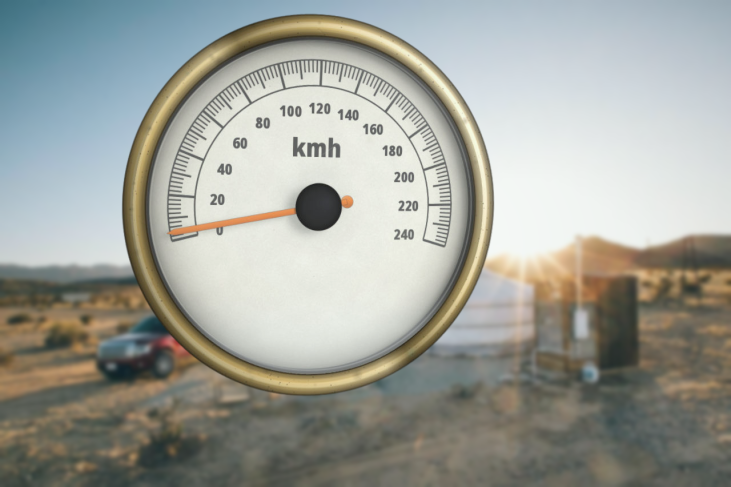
value=4 unit=km/h
